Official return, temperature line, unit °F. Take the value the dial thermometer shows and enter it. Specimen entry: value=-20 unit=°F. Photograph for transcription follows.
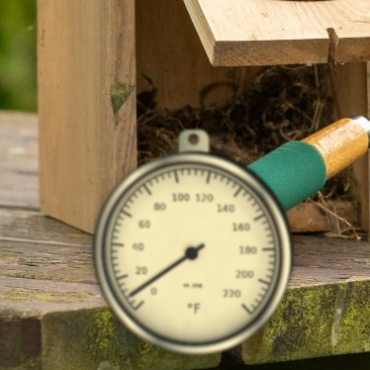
value=8 unit=°F
